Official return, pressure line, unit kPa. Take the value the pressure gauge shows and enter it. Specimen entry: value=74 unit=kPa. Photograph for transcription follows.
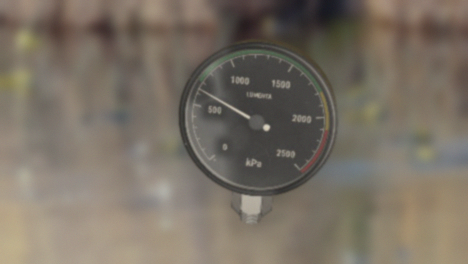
value=650 unit=kPa
